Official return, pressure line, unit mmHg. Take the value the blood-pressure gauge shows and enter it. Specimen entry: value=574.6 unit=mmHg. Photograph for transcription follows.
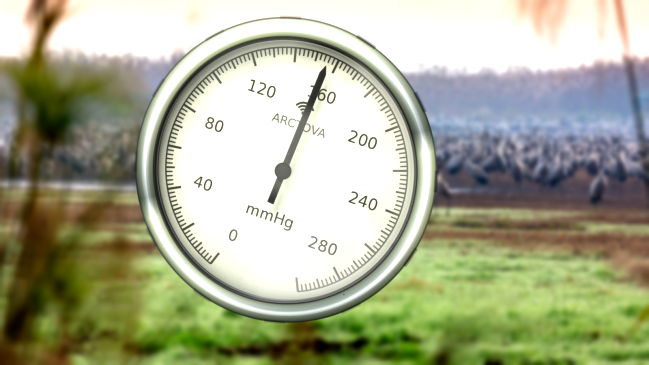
value=156 unit=mmHg
